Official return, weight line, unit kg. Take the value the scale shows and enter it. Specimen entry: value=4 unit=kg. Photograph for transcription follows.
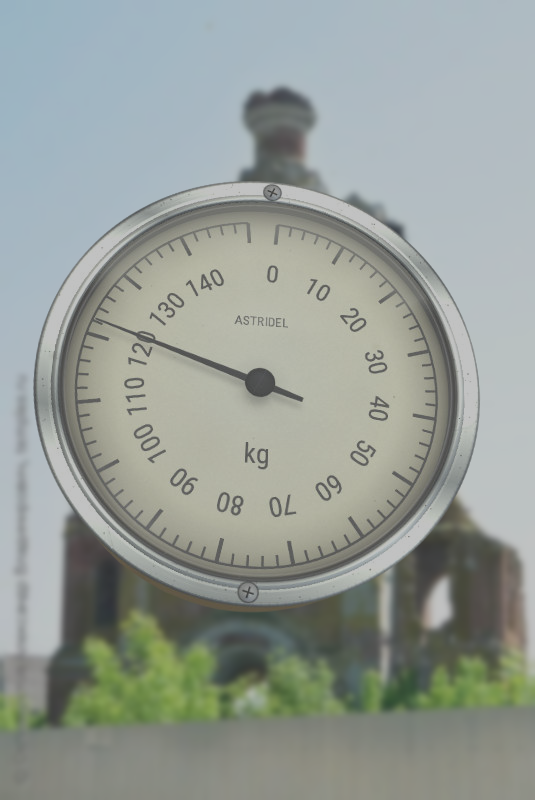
value=122 unit=kg
